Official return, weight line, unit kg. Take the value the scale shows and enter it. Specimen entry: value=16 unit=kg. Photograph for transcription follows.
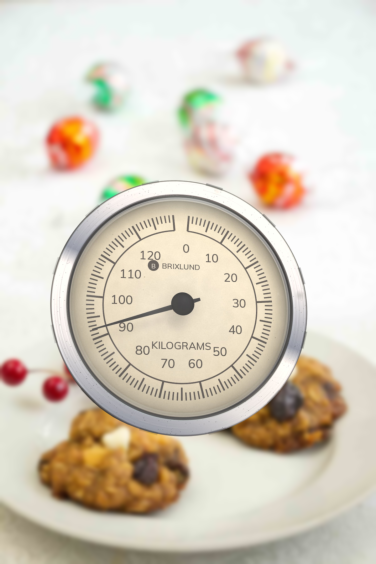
value=92 unit=kg
